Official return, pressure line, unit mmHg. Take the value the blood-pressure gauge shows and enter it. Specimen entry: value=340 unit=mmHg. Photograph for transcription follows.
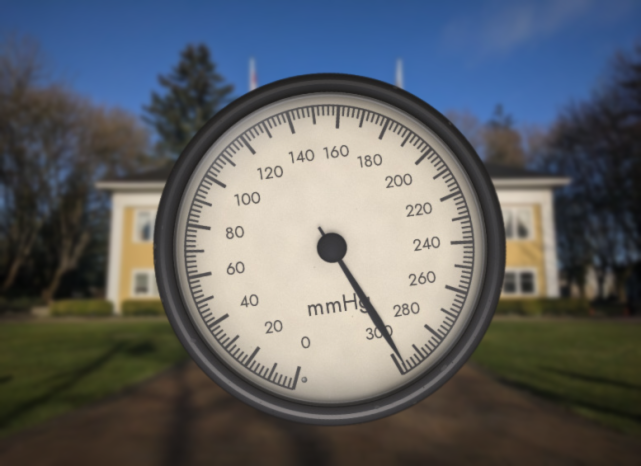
value=298 unit=mmHg
